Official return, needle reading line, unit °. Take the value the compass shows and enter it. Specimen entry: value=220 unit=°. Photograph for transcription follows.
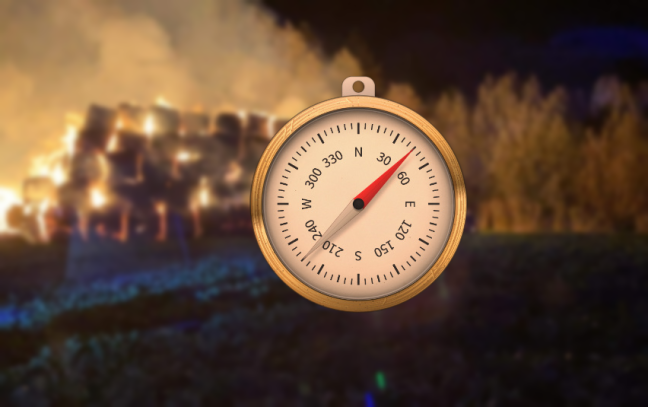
value=45 unit=°
